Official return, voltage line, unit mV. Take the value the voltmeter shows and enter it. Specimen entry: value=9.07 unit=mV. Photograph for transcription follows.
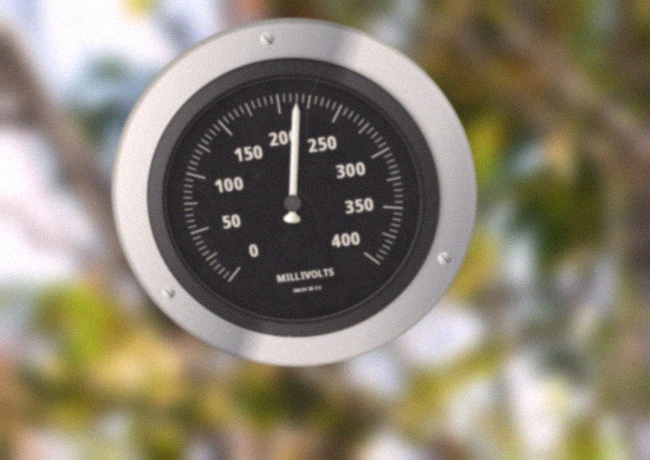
value=215 unit=mV
